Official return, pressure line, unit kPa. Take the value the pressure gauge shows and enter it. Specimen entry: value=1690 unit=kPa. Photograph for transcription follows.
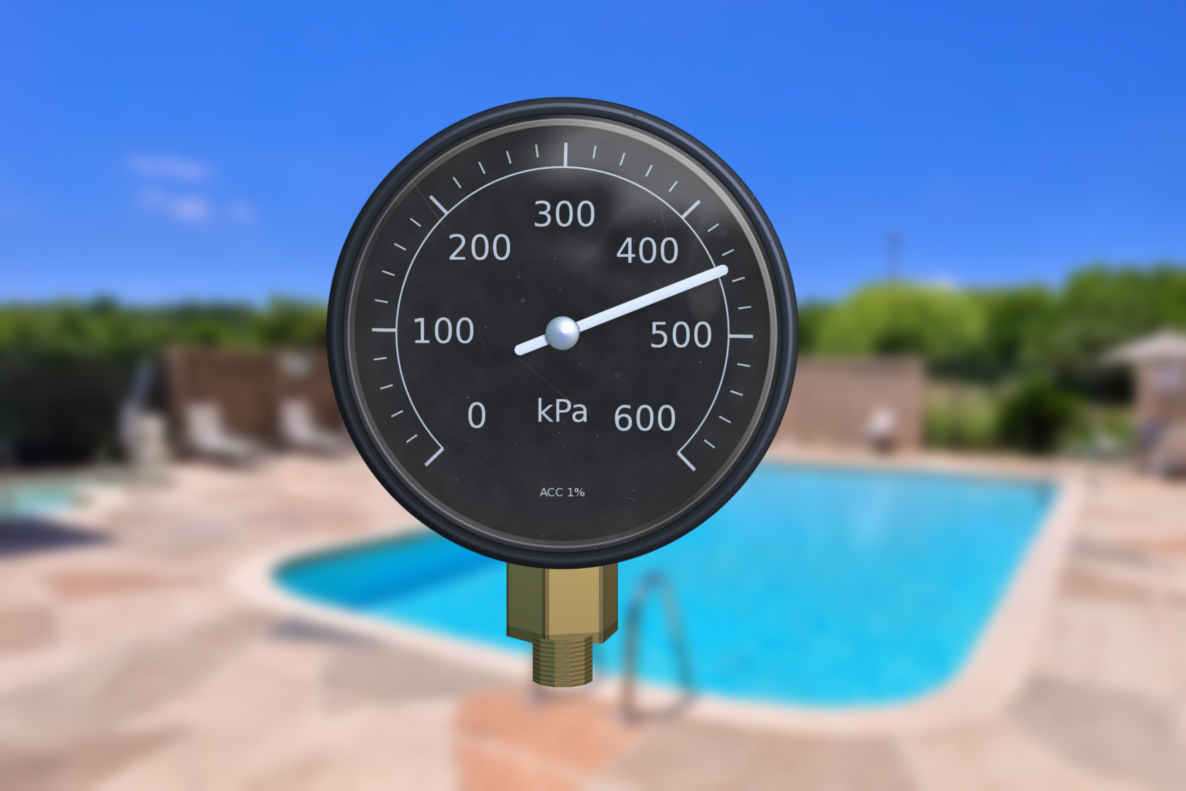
value=450 unit=kPa
